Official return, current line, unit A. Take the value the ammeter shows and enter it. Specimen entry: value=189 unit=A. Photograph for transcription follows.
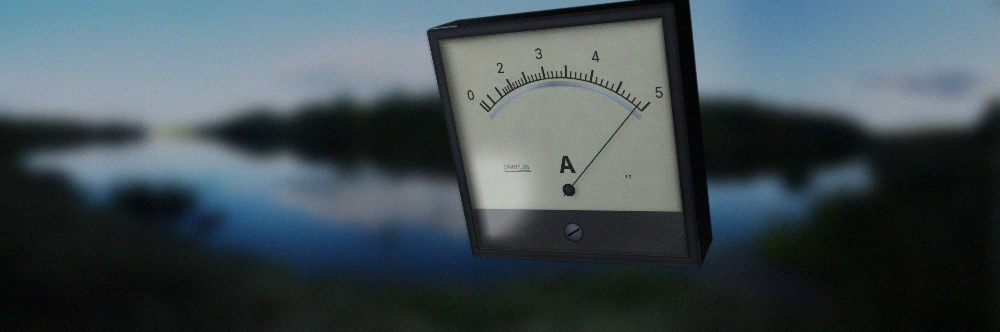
value=4.9 unit=A
